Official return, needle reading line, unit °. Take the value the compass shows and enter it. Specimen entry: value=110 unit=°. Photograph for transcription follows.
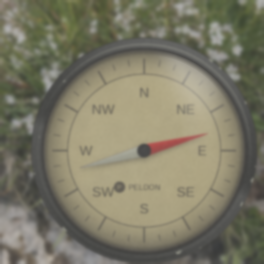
value=75 unit=°
